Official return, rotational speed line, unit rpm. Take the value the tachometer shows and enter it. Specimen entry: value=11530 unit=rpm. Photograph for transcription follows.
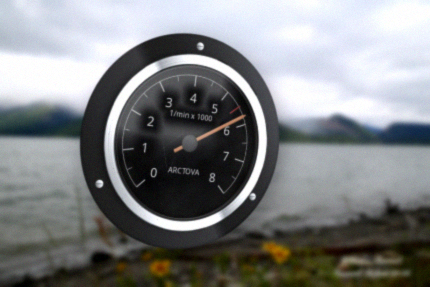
value=5750 unit=rpm
